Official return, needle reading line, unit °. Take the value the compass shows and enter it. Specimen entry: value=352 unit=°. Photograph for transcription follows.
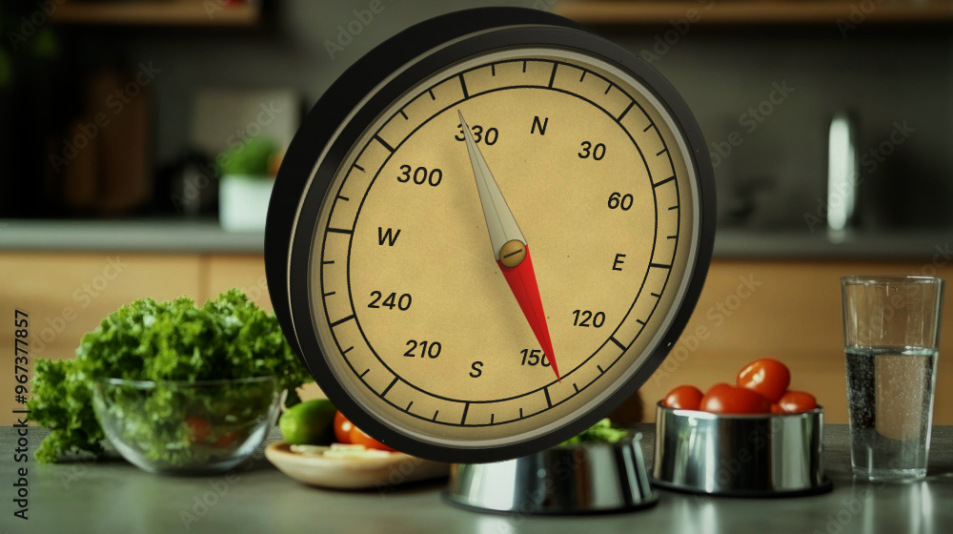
value=145 unit=°
